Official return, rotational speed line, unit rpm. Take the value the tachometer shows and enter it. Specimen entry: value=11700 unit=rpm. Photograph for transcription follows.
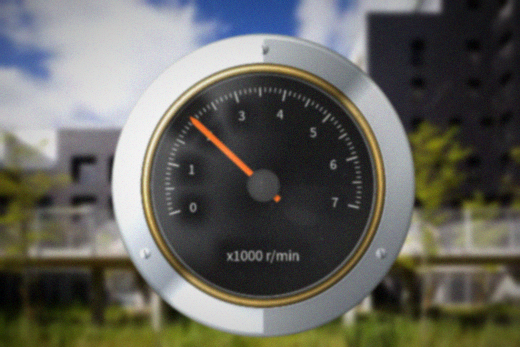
value=2000 unit=rpm
